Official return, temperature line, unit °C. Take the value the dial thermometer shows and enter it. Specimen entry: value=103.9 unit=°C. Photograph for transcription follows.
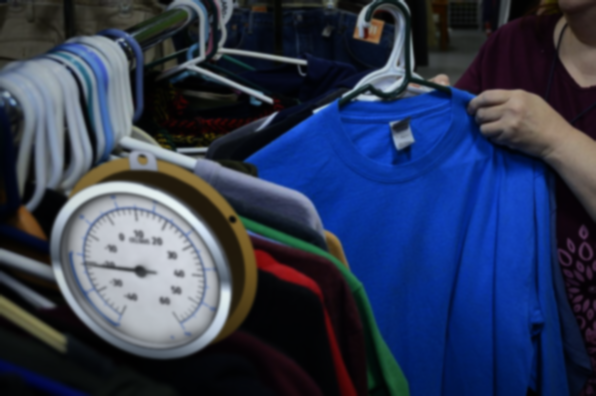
value=-20 unit=°C
